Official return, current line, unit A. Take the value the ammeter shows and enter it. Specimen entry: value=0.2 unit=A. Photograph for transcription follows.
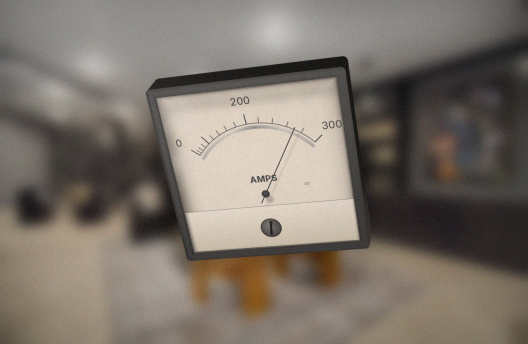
value=270 unit=A
